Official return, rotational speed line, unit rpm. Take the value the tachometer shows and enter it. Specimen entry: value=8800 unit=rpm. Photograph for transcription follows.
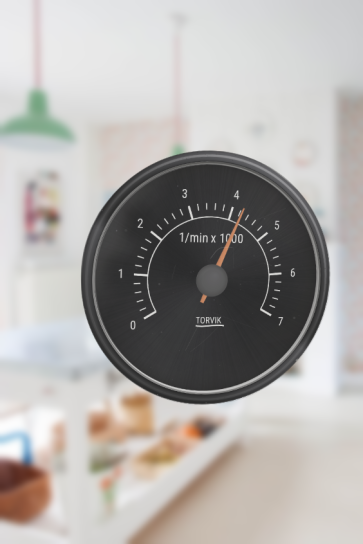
value=4200 unit=rpm
